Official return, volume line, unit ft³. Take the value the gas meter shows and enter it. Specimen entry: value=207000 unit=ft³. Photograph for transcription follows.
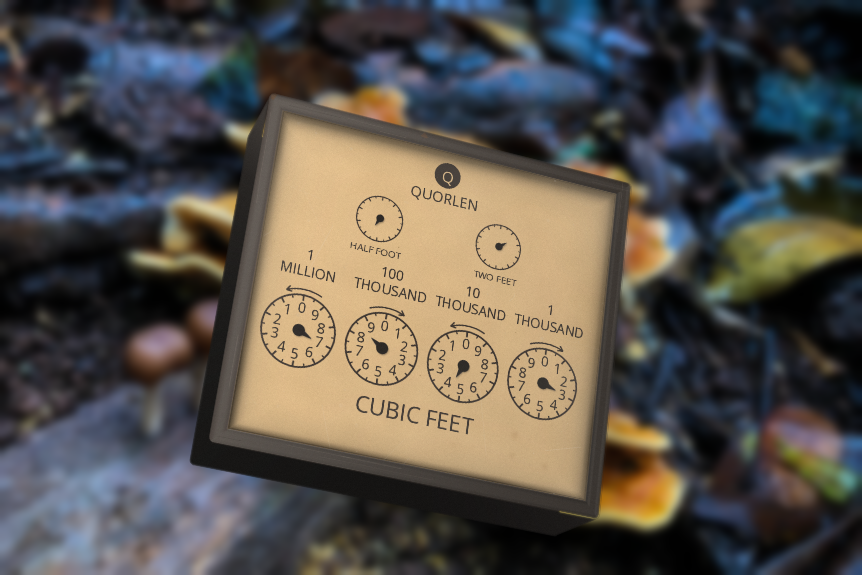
value=684300 unit=ft³
